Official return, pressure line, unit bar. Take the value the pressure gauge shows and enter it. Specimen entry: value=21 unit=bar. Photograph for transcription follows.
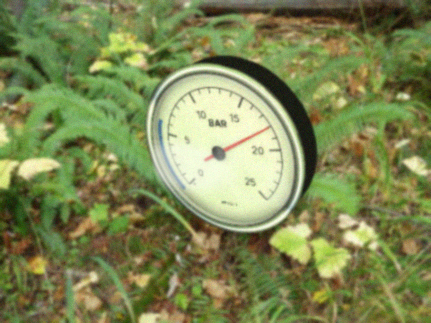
value=18 unit=bar
